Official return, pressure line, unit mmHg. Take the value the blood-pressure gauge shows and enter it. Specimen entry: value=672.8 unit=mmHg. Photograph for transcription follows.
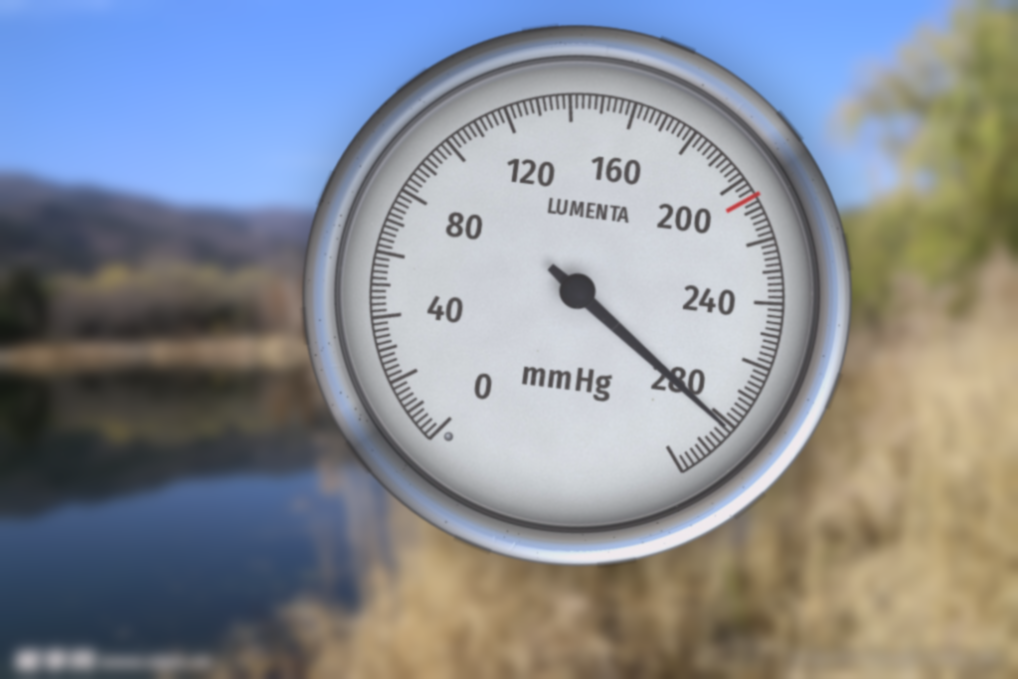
value=282 unit=mmHg
